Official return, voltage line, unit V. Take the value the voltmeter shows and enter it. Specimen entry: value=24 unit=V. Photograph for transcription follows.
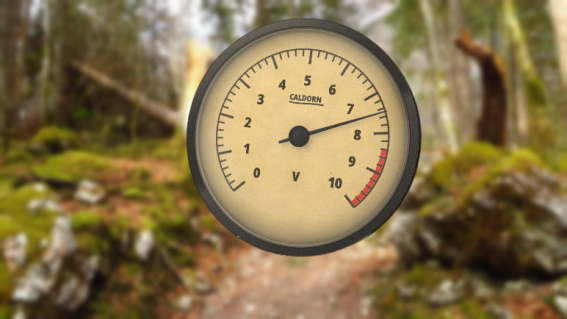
value=7.5 unit=V
